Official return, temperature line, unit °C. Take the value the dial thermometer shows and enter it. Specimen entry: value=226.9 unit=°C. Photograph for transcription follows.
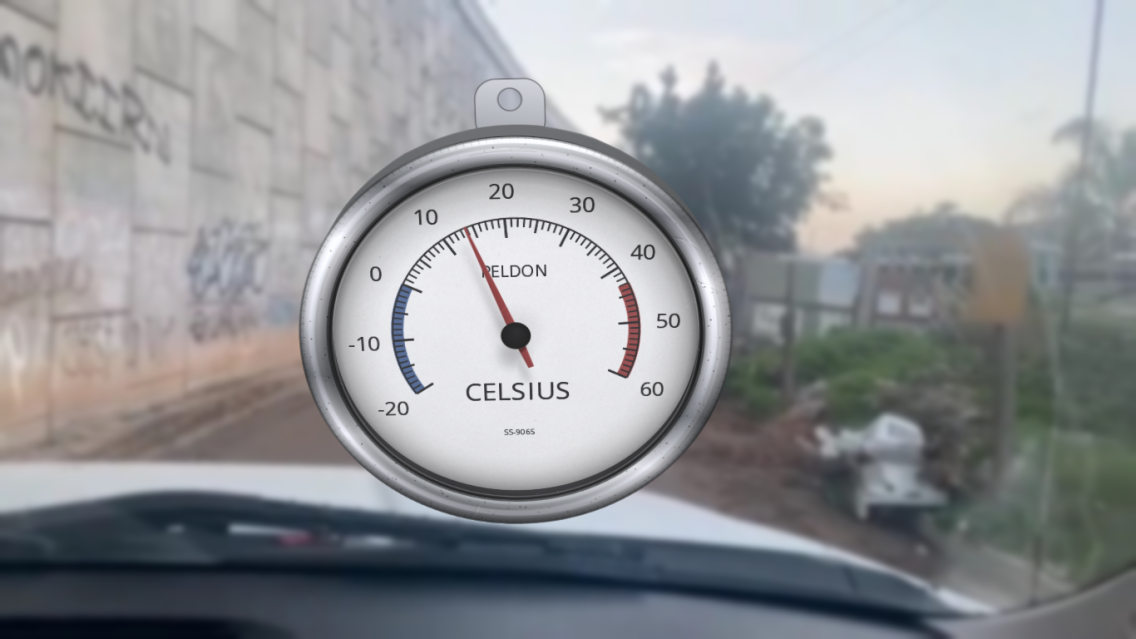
value=14 unit=°C
